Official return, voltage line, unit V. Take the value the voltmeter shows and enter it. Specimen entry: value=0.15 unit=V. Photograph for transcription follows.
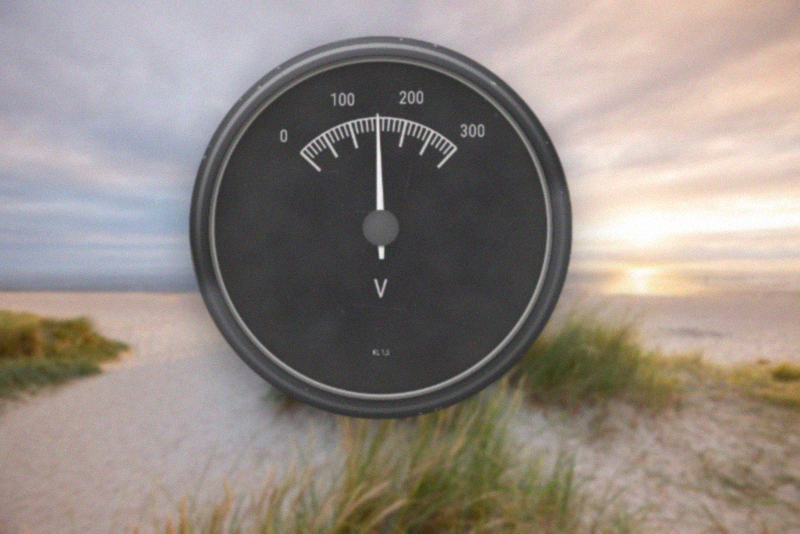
value=150 unit=V
